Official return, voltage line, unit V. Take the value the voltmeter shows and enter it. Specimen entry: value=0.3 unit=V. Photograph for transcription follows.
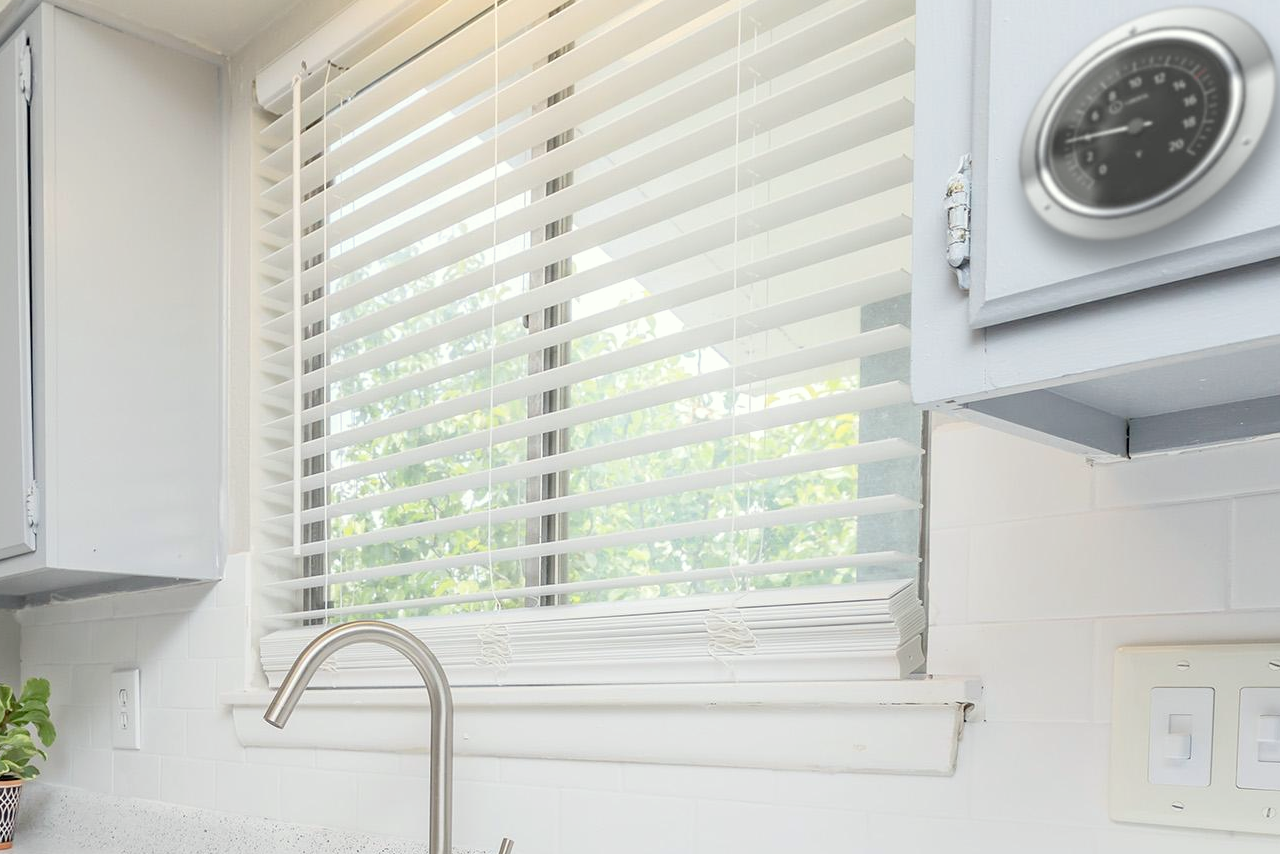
value=4 unit=V
